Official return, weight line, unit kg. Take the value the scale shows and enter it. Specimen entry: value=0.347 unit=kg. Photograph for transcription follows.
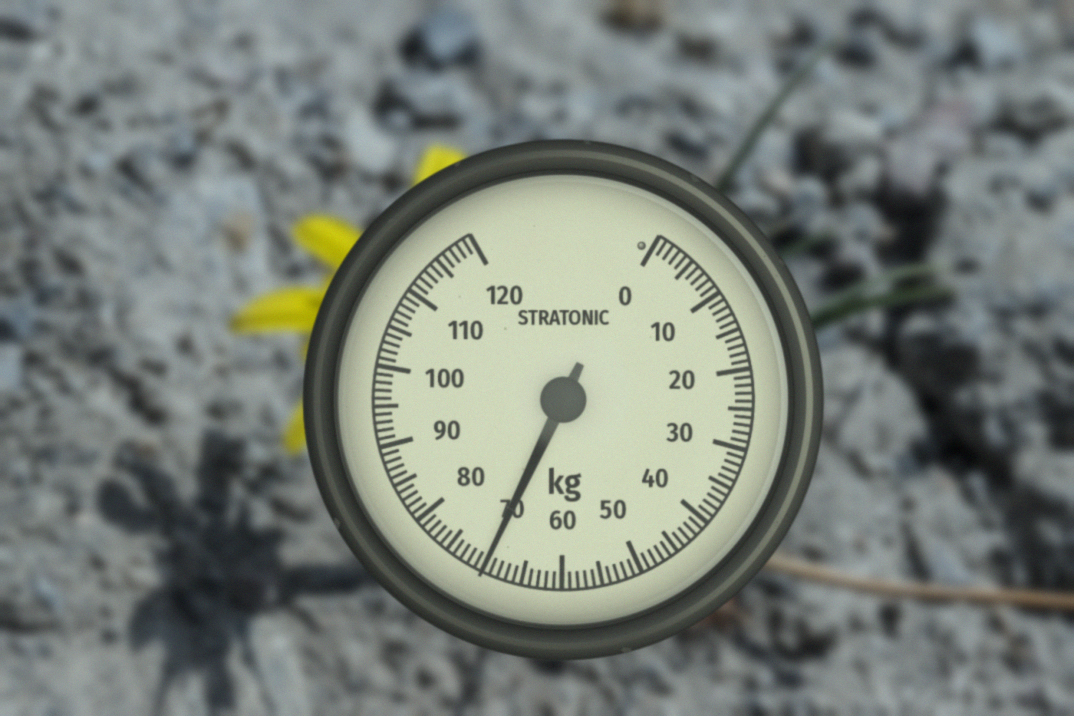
value=70 unit=kg
